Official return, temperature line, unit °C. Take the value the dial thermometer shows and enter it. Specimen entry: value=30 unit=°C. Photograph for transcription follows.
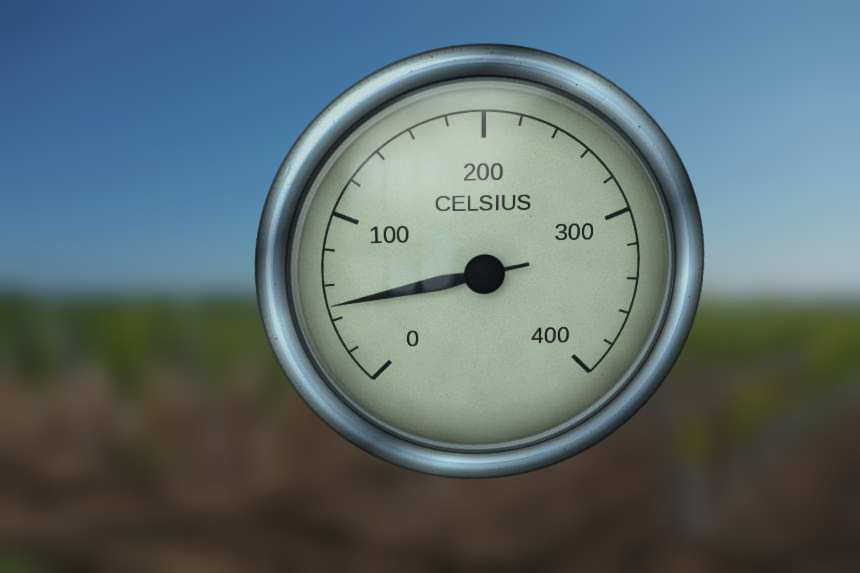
value=50 unit=°C
